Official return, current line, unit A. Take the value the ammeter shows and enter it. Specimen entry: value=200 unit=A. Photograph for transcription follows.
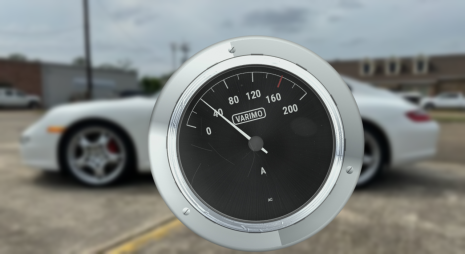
value=40 unit=A
